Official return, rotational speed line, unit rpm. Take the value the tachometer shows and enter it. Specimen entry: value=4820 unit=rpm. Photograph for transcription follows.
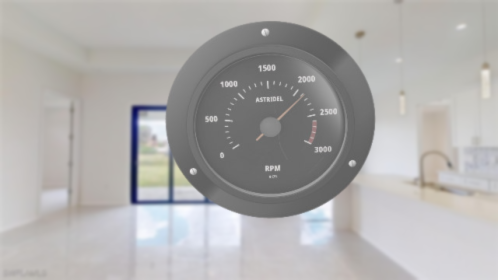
value=2100 unit=rpm
